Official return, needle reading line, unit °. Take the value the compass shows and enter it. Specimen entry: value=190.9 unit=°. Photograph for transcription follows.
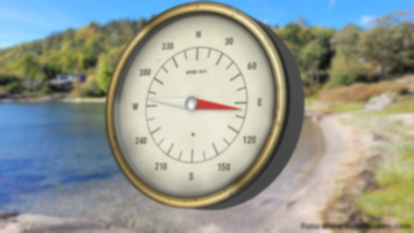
value=97.5 unit=°
